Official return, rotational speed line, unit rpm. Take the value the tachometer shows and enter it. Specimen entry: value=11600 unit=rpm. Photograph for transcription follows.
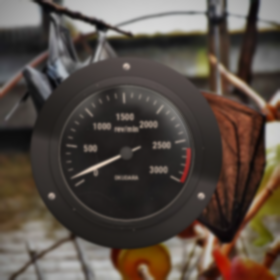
value=100 unit=rpm
